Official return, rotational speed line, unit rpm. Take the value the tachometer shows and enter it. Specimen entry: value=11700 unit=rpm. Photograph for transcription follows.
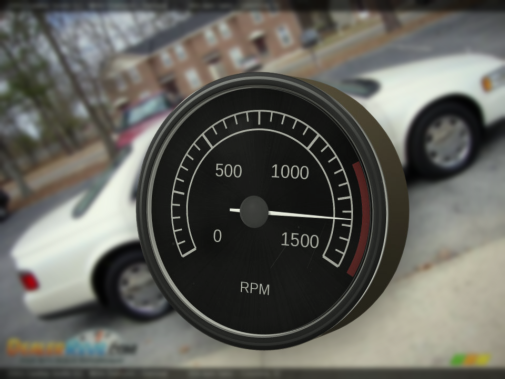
value=1325 unit=rpm
